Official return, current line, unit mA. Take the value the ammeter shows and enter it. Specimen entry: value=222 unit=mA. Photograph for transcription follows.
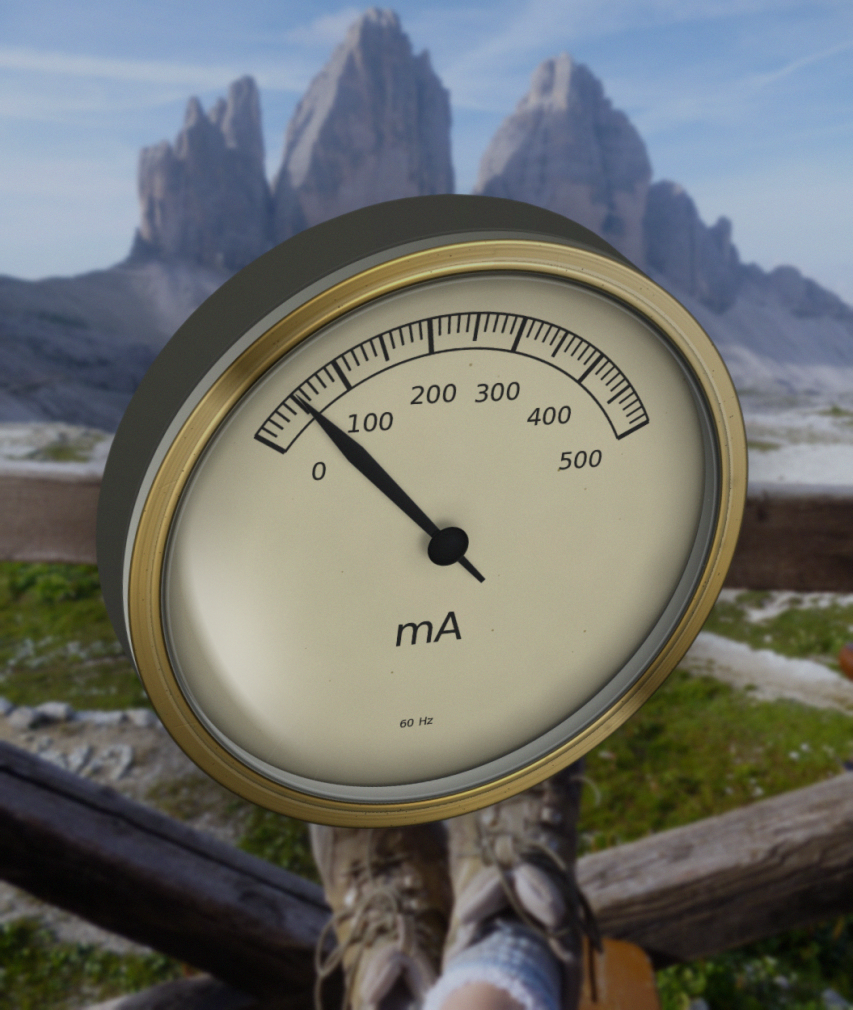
value=55 unit=mA
